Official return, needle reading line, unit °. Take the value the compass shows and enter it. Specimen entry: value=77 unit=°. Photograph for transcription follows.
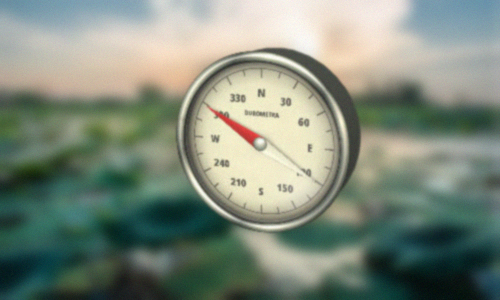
value=300 unit=°
